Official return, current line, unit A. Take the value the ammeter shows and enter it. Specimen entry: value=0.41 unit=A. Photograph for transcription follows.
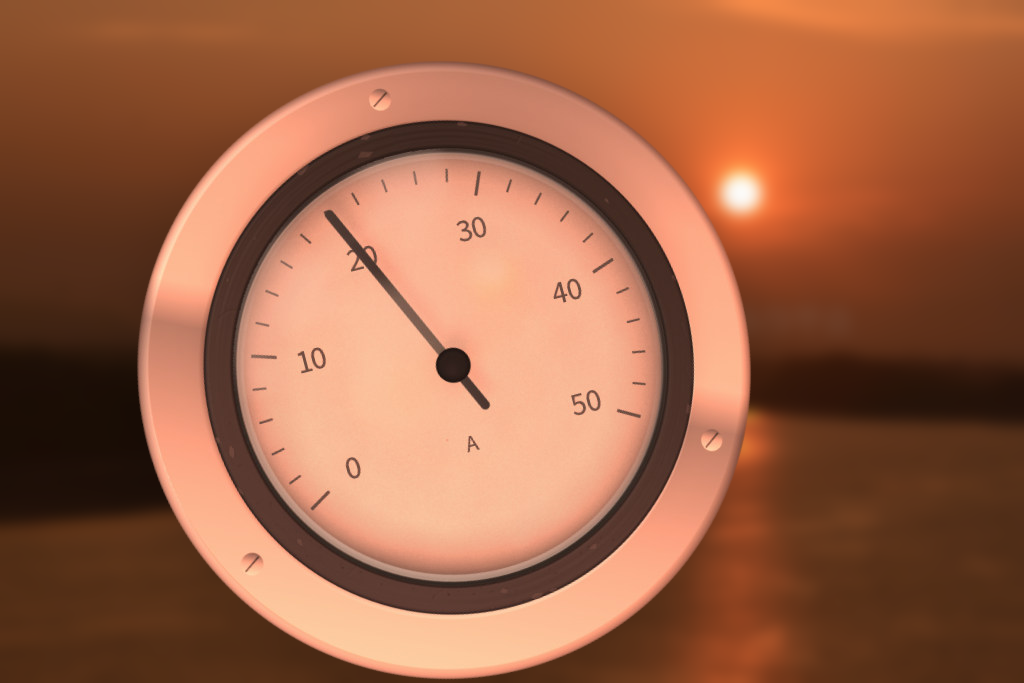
value=20 unit=A
